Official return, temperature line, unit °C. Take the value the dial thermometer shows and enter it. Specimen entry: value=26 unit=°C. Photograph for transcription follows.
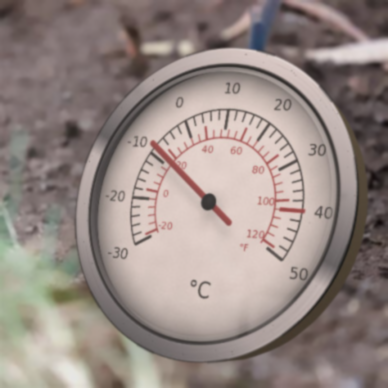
value=-8 unit=°C
